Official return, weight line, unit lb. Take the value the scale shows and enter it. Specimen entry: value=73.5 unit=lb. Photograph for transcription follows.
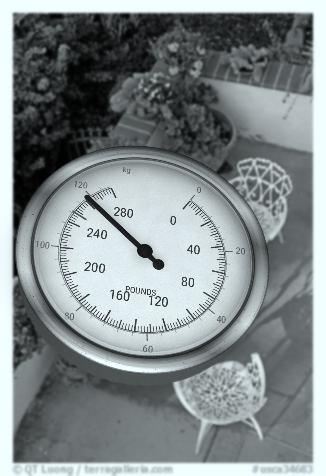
value=260 unit=lb
